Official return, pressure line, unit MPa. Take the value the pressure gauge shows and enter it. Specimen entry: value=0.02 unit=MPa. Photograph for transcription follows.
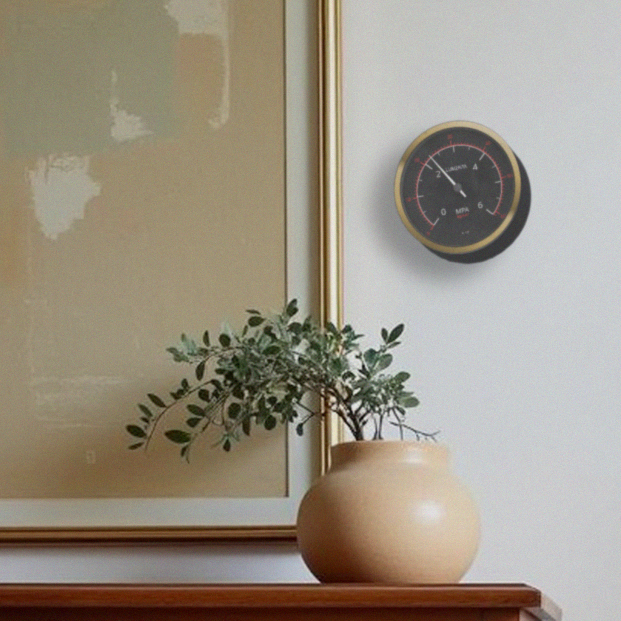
value=2.25 unit=MPa
